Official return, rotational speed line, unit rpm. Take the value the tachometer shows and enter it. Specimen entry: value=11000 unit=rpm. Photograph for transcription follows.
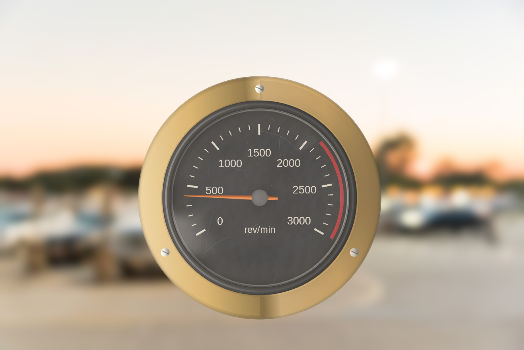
value=400 unit=rpm
